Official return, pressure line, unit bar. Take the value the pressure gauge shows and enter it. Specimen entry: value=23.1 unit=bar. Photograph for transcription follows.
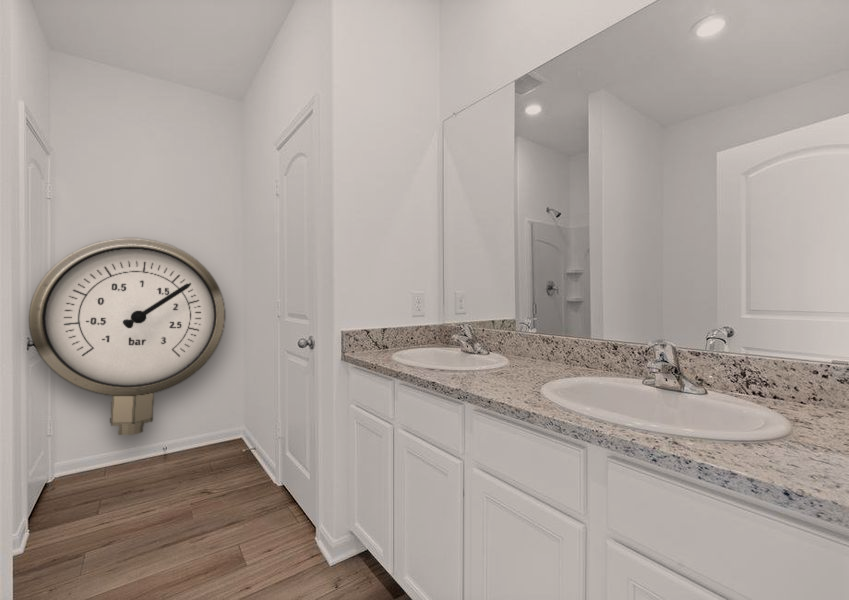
value=1.7 unit=bar
